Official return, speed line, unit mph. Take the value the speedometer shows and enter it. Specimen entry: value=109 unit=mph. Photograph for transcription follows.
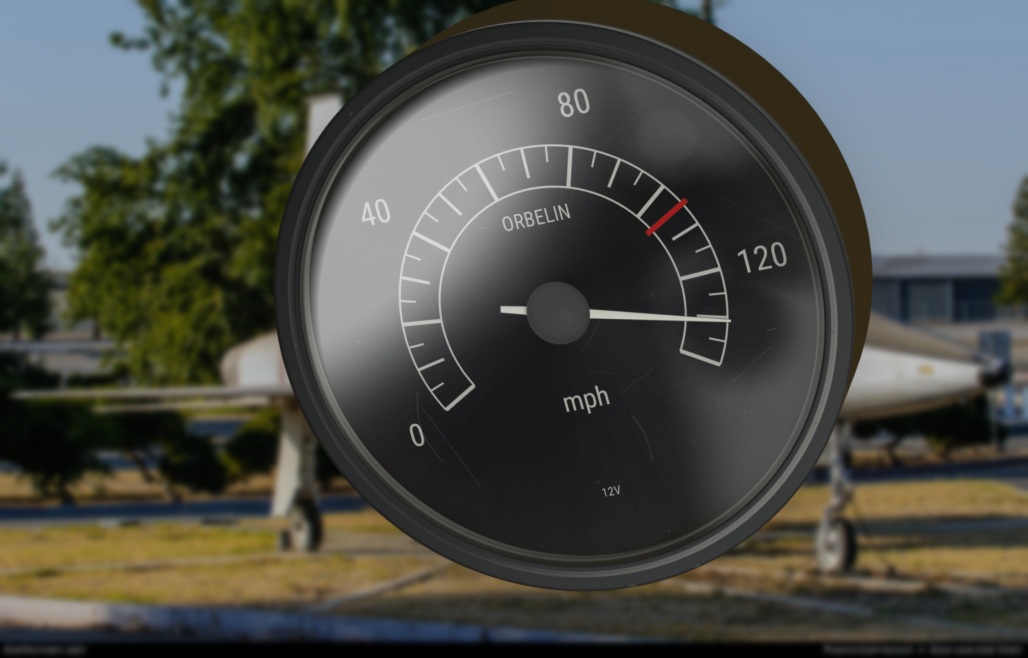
value=130 unit=mph
